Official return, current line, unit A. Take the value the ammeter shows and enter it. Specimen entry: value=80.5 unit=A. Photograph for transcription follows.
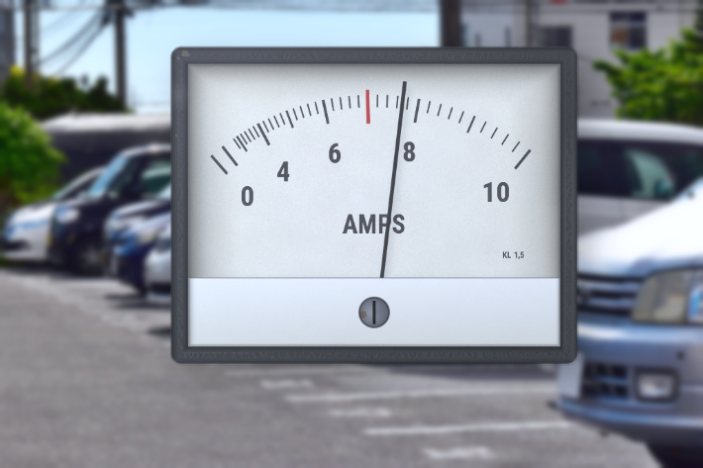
value=7.7 unit=A
